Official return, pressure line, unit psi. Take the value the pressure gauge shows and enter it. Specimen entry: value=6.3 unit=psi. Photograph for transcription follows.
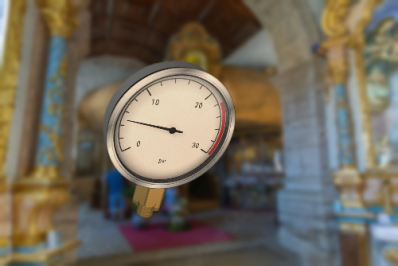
value=5 unit=psi
